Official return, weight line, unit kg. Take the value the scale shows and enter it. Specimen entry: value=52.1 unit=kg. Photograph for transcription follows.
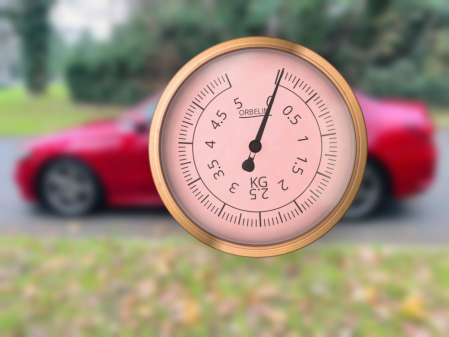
value=0.05 unit=kg
